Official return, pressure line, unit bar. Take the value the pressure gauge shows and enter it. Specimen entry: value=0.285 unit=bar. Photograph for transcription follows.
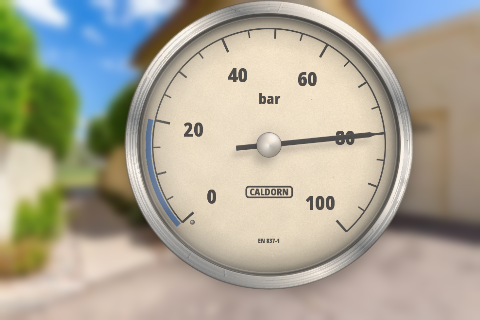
value=80 unit=bar
